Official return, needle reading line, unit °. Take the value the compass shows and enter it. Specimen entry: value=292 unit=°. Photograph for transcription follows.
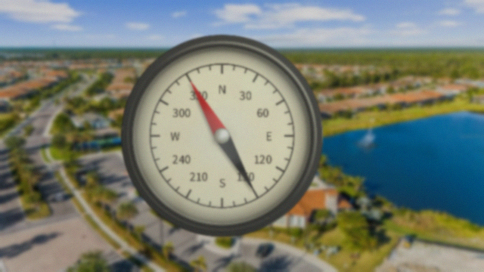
value=330 unit=°
